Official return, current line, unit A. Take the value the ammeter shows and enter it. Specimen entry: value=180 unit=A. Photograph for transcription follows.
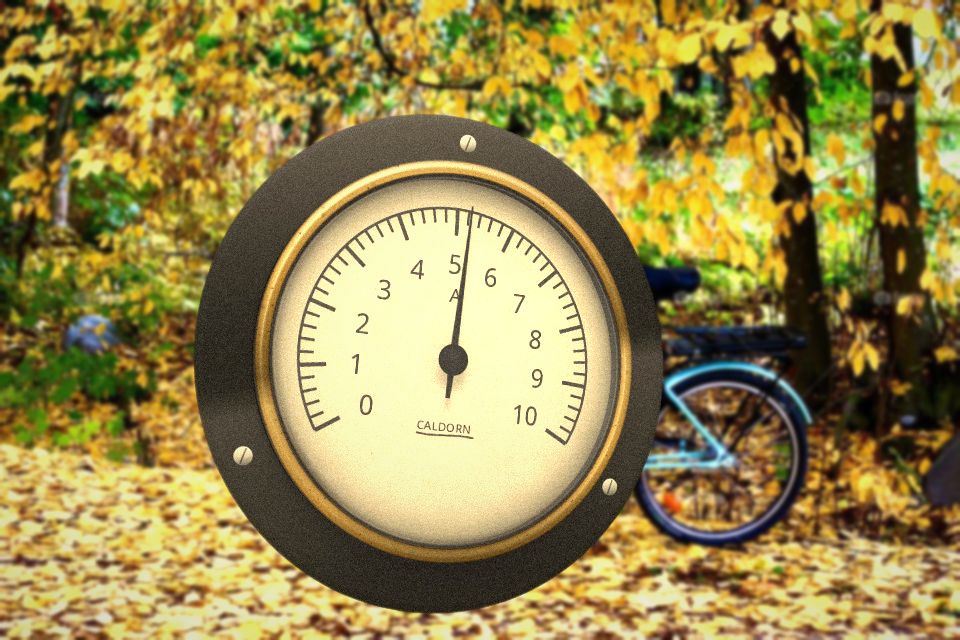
value=5.2 unit=A
